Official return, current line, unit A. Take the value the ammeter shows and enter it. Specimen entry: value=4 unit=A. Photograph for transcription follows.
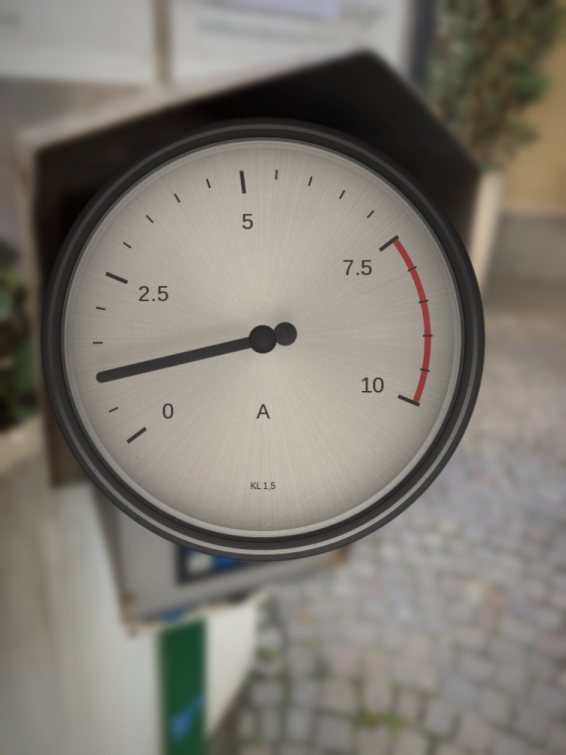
value=1 unit=A
